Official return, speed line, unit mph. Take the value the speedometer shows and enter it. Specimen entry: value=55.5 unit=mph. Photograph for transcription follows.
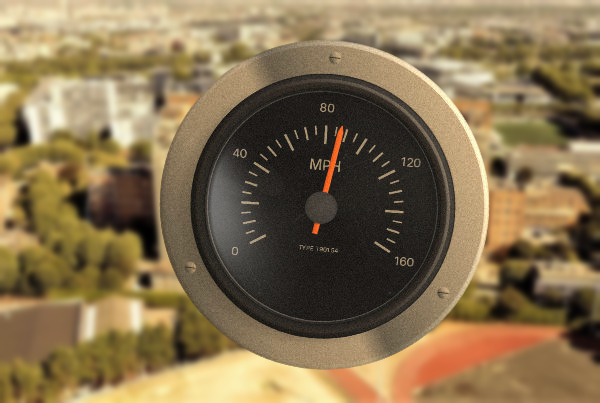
value=87.5 unit=mph
